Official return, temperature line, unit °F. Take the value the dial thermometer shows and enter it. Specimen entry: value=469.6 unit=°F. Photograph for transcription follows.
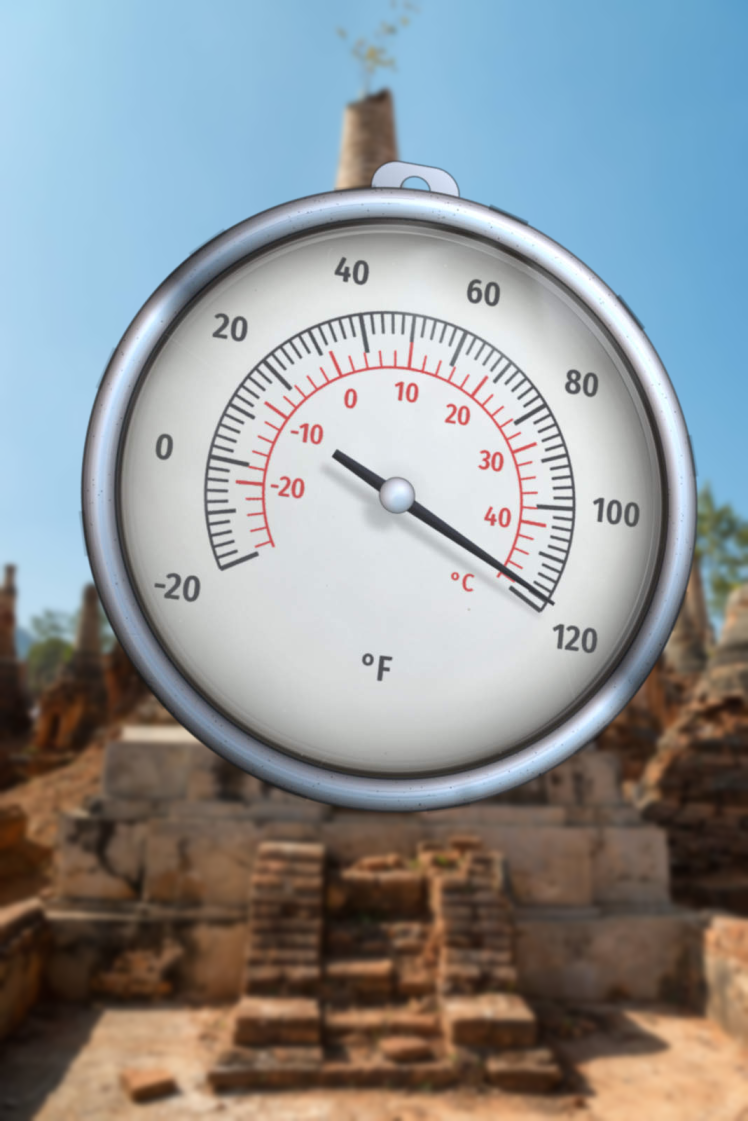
value=118 unit=°F
